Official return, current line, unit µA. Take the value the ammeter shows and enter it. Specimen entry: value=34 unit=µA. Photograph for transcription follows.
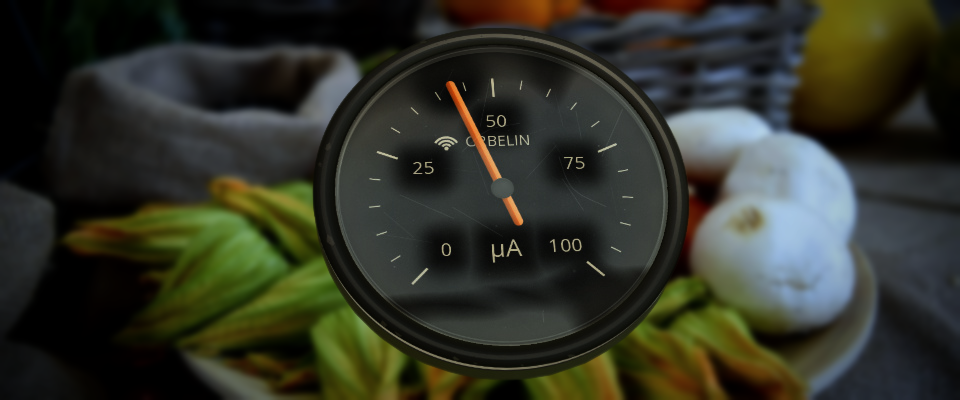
value=42.5 unit=µA
